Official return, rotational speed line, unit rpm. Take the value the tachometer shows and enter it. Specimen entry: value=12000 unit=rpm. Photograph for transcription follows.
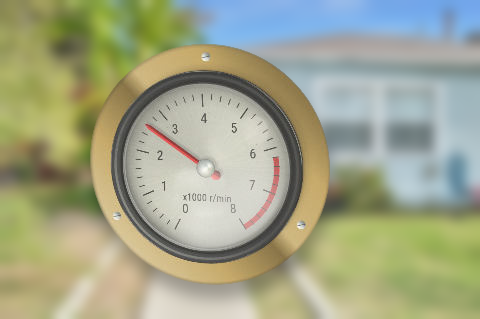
value=2600 unit=rpm
